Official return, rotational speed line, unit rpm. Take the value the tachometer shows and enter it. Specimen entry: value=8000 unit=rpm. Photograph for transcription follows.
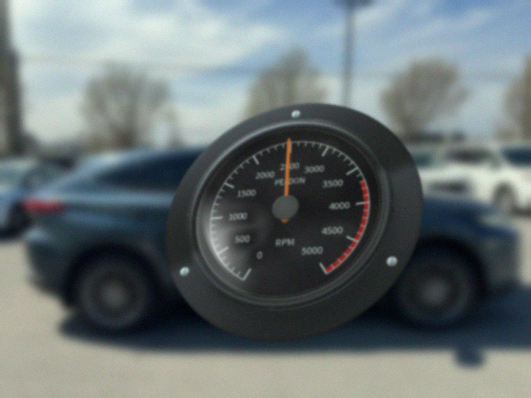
value=2500 unit=rpm
